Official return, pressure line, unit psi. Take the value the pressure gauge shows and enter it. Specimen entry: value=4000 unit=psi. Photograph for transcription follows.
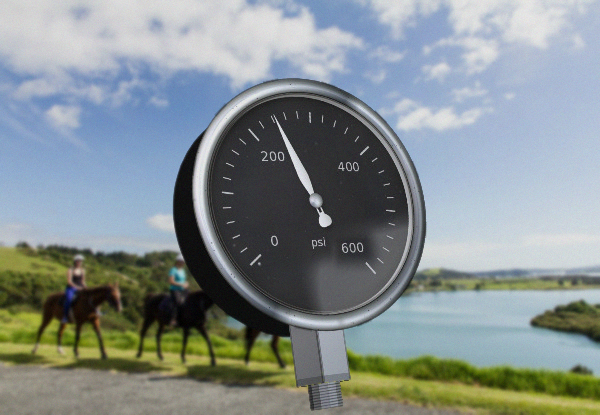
value=240 unit=psi
